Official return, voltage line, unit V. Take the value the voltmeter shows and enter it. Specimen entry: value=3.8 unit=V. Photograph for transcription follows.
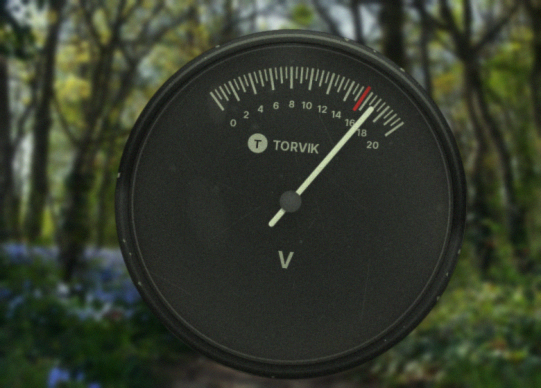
value=17 unit=V
